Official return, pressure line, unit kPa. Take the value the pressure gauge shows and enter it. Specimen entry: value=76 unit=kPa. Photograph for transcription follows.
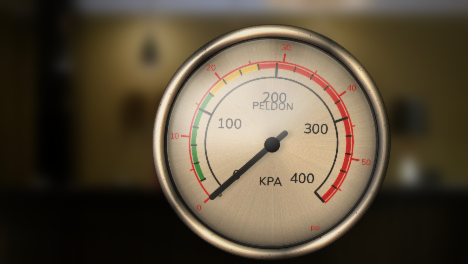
value=0 unit=kPa
